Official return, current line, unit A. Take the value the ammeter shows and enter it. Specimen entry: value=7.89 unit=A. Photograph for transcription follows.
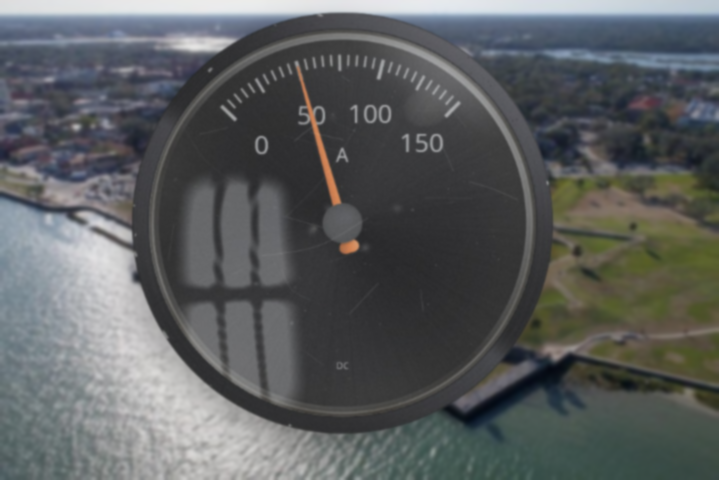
value=50 unit=A
